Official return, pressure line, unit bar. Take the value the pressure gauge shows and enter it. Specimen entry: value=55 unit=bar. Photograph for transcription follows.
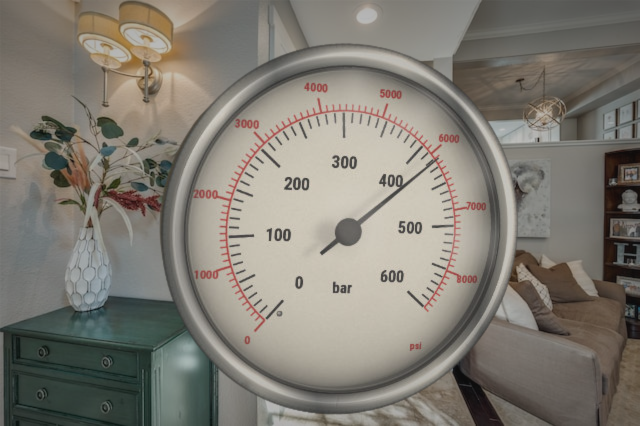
value=420 unit=bar
